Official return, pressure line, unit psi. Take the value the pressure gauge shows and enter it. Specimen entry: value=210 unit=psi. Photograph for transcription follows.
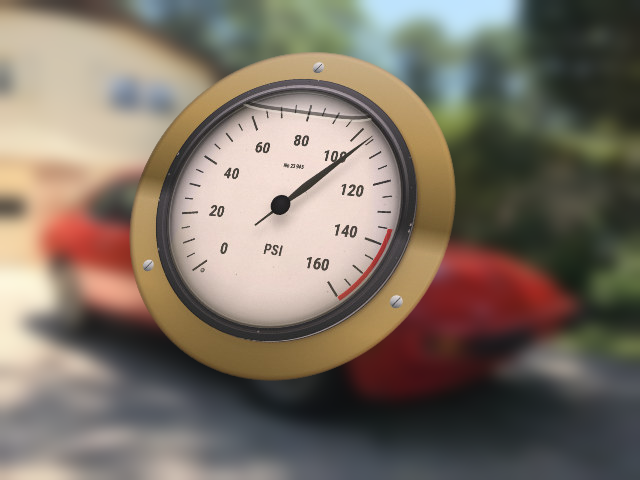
value=105 unit=psi
